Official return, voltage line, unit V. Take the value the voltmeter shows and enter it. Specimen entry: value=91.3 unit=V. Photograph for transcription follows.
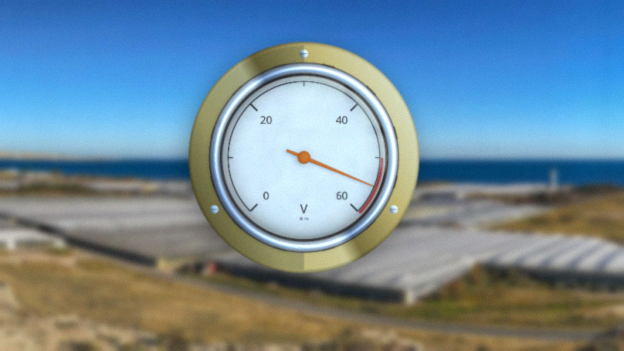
value=55 unit=V
